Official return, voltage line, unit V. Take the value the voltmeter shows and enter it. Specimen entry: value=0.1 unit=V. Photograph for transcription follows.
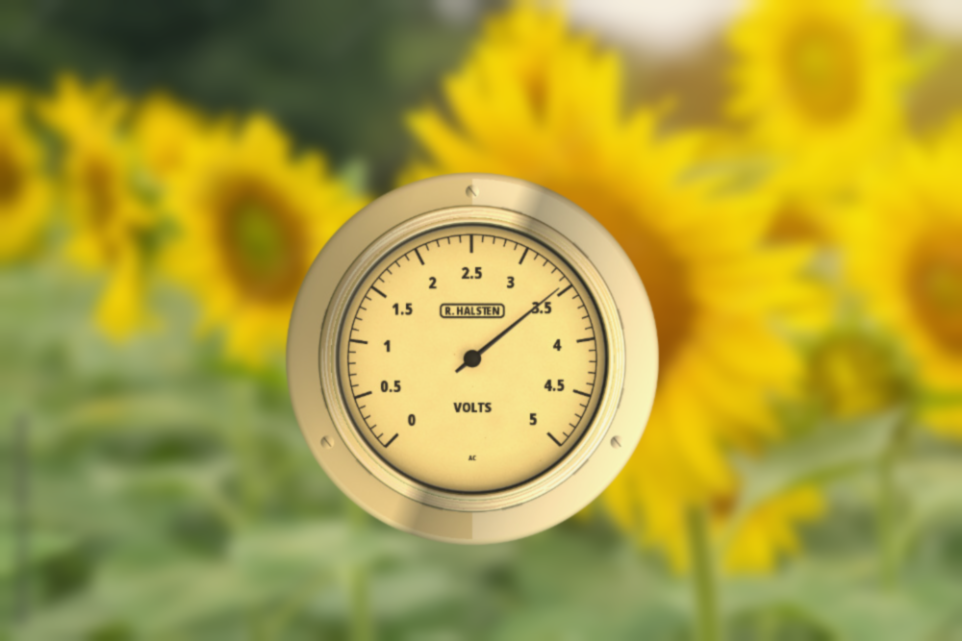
value=3.45 unit=V
